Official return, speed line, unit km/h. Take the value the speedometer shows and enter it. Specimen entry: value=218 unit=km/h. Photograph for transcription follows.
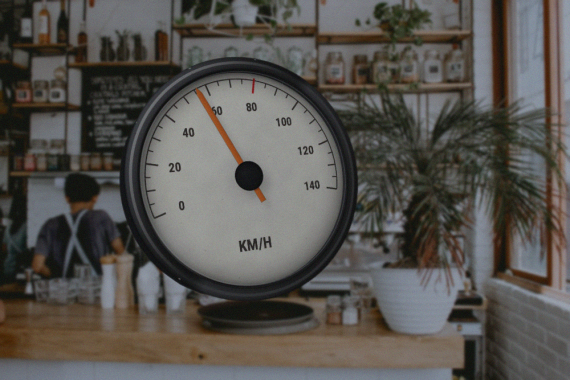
value=55 unit=km/h
